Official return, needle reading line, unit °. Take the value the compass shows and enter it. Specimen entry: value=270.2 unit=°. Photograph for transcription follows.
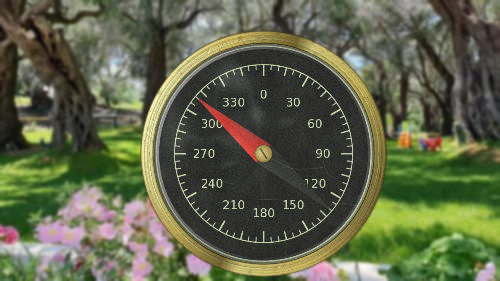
value=310 unit=°
